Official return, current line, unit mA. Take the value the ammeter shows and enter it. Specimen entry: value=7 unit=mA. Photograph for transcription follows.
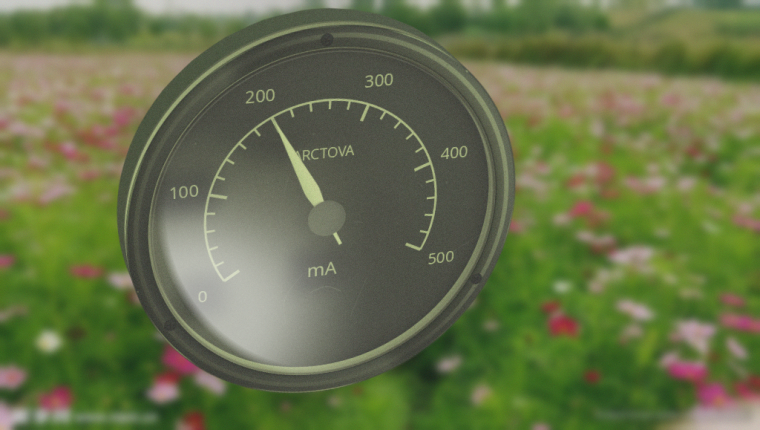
value=200 unit=mA
